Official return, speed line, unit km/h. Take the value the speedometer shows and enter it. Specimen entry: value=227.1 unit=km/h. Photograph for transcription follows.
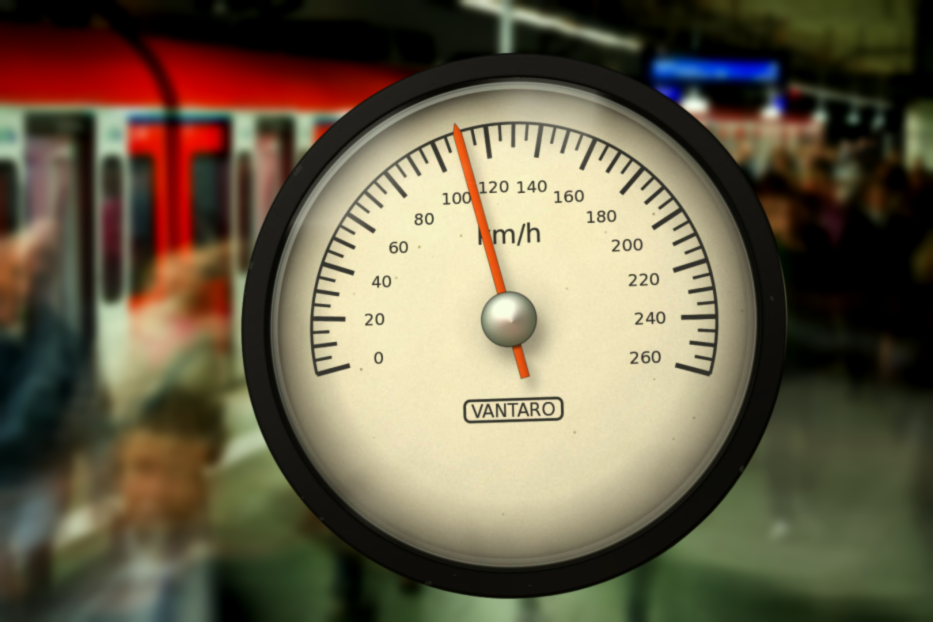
value=110 unit=km/h
